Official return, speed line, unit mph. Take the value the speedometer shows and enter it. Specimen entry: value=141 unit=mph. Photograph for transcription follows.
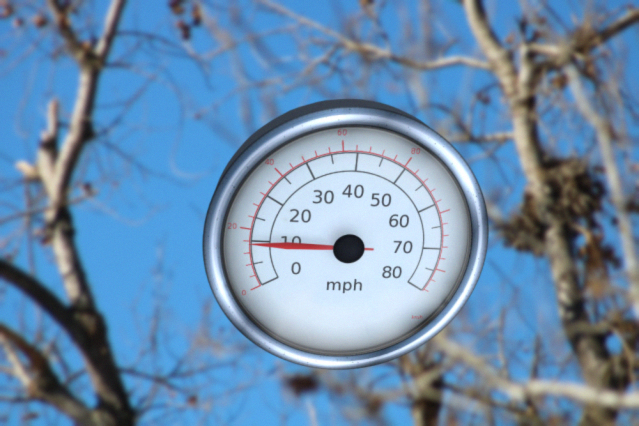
value=10 unit=mph
